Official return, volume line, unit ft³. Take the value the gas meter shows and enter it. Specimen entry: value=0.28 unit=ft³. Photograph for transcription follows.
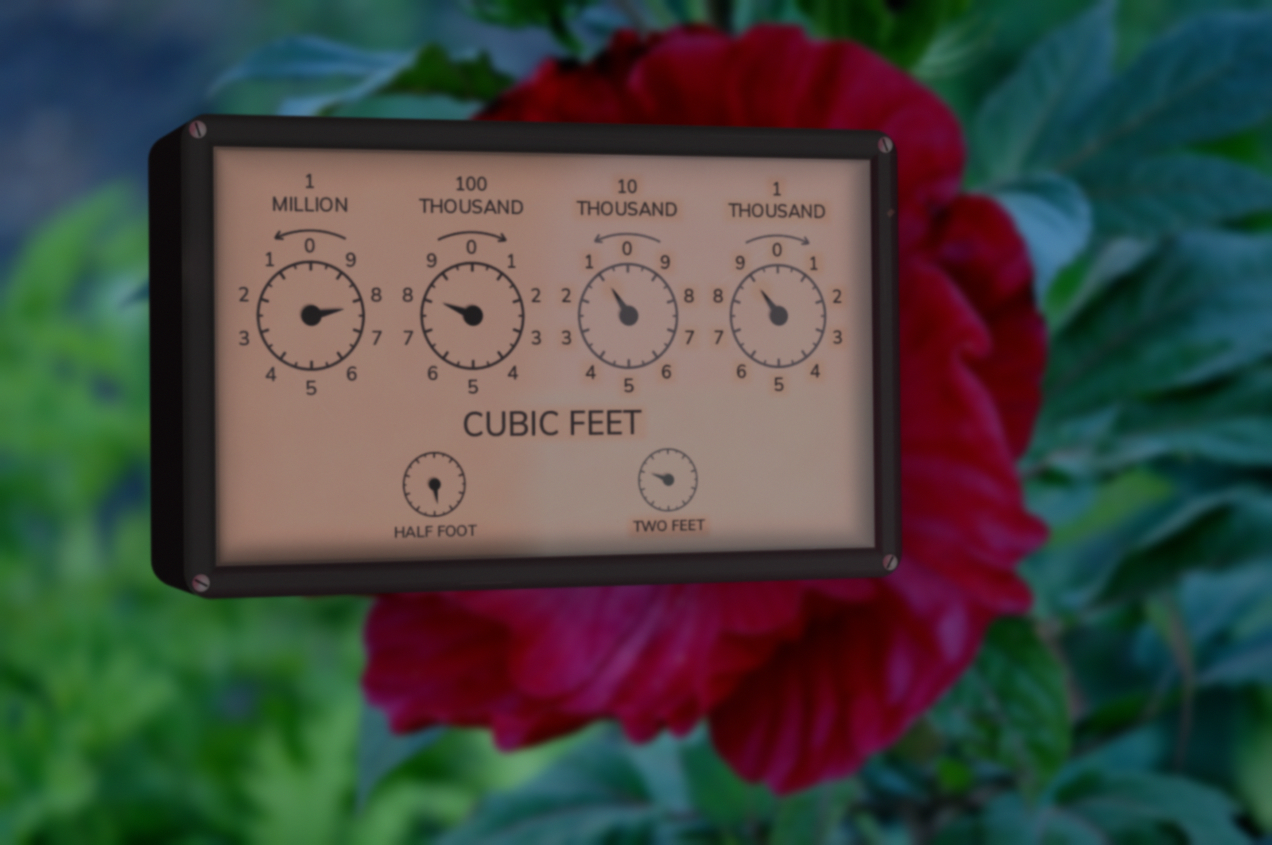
value=780900 unit=ft³
